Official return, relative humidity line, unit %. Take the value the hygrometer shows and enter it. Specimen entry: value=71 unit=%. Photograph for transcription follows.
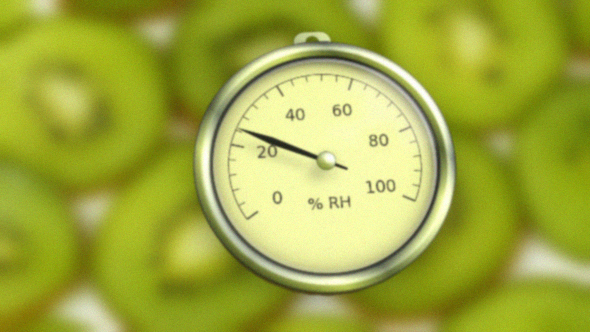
value=24 unit=%
